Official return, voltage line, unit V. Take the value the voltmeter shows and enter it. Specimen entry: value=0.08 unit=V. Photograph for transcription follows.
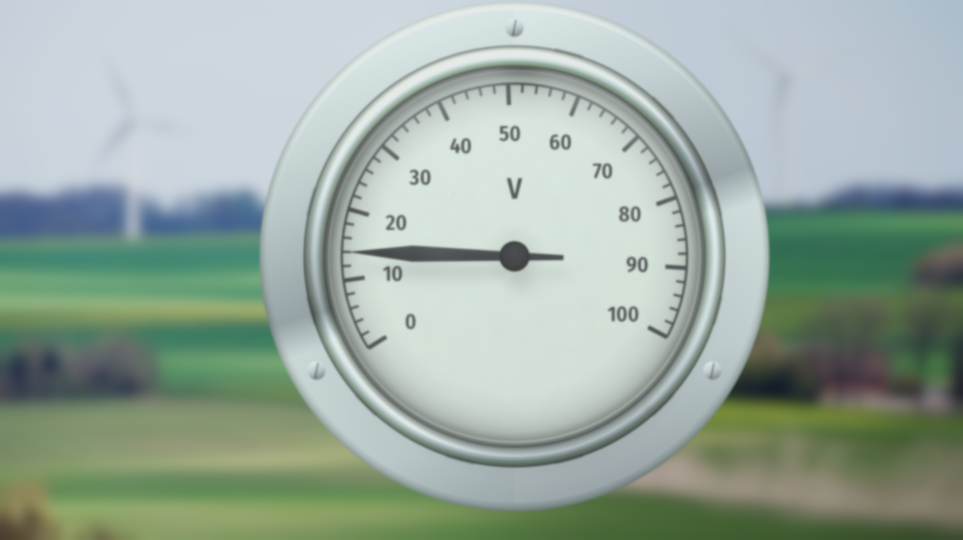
value=14 unit=V
